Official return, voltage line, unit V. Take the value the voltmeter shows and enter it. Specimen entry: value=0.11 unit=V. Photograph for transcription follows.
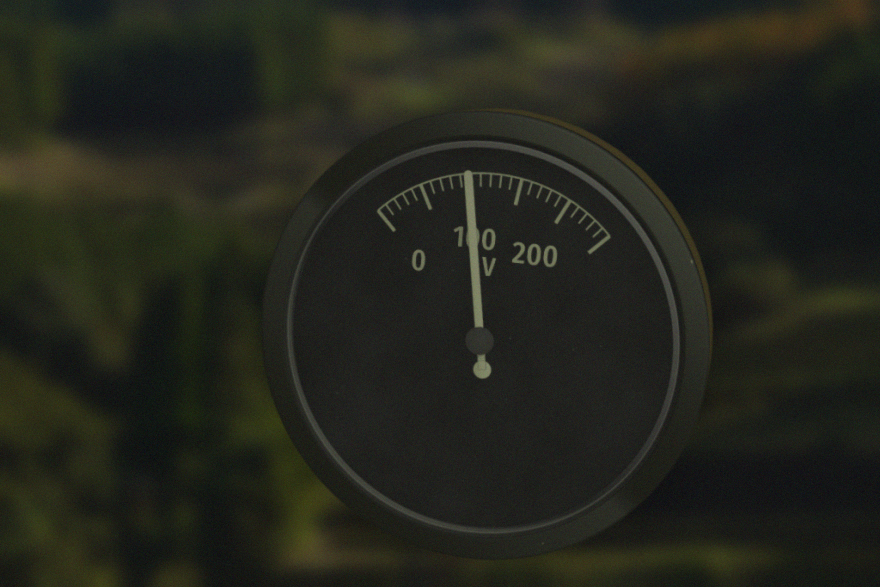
value=100 unit=V
